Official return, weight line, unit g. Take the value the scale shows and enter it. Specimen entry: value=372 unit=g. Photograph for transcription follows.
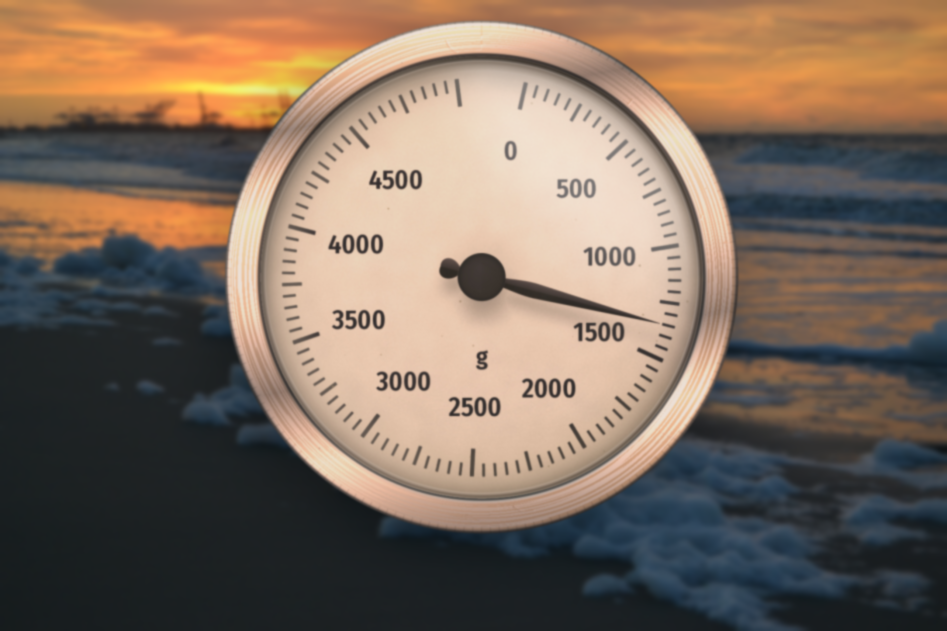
value=1350 unit=g
